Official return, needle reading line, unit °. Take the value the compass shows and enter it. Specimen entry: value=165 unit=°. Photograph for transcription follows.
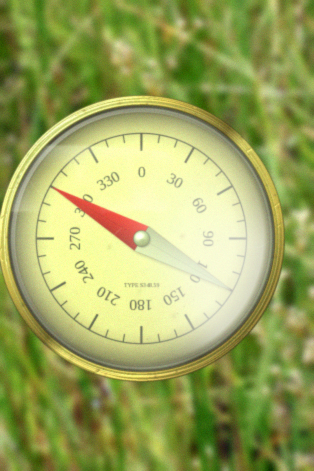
value=300 unit=°
